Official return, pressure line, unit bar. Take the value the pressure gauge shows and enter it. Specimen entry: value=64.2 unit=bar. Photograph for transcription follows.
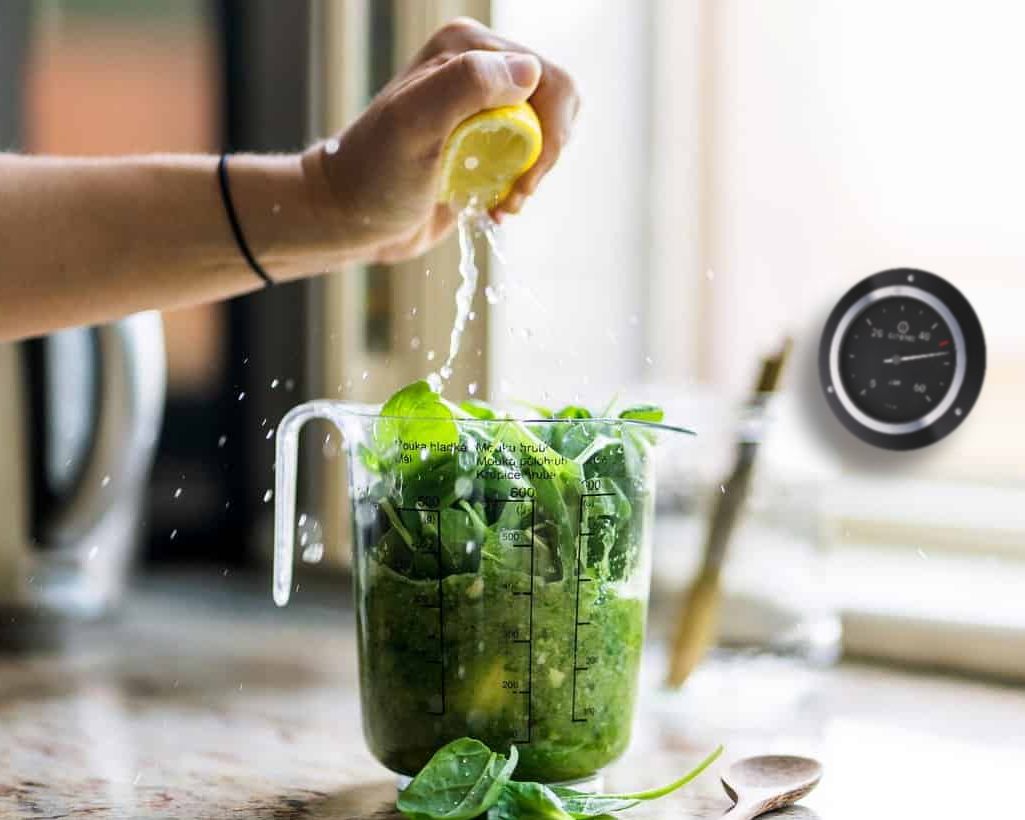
value=47.5 unit=bar
